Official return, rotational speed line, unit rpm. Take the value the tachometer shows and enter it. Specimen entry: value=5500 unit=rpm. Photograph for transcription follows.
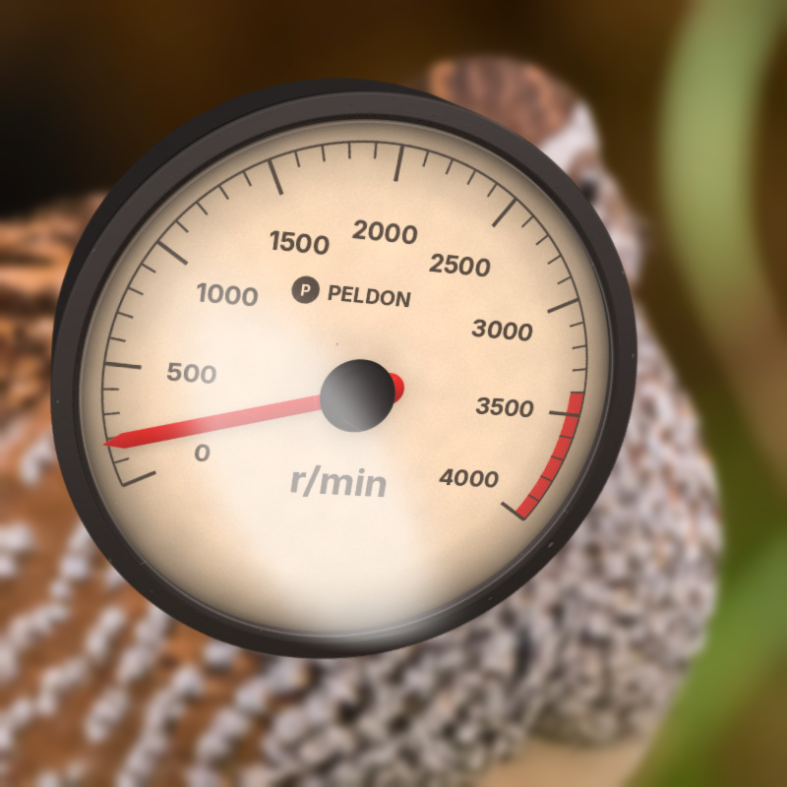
value=200 unit=rpm
